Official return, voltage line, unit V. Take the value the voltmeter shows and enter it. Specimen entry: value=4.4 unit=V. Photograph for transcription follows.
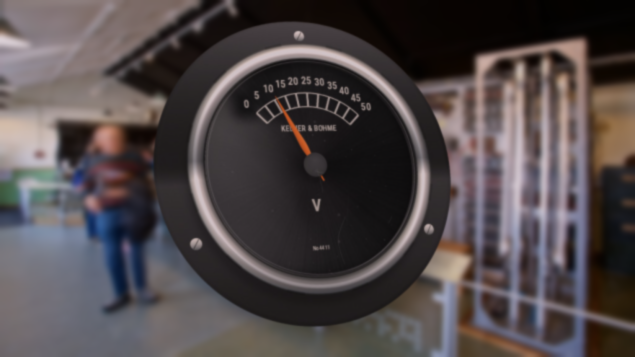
value=10 unit=V
